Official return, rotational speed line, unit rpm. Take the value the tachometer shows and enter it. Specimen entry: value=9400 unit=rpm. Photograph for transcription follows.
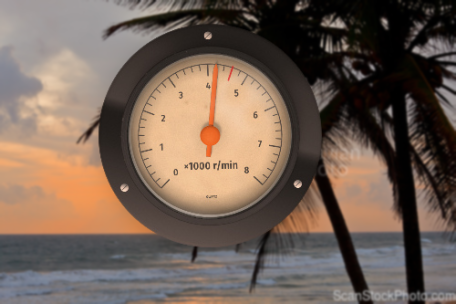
value=4200 unit=rpm
